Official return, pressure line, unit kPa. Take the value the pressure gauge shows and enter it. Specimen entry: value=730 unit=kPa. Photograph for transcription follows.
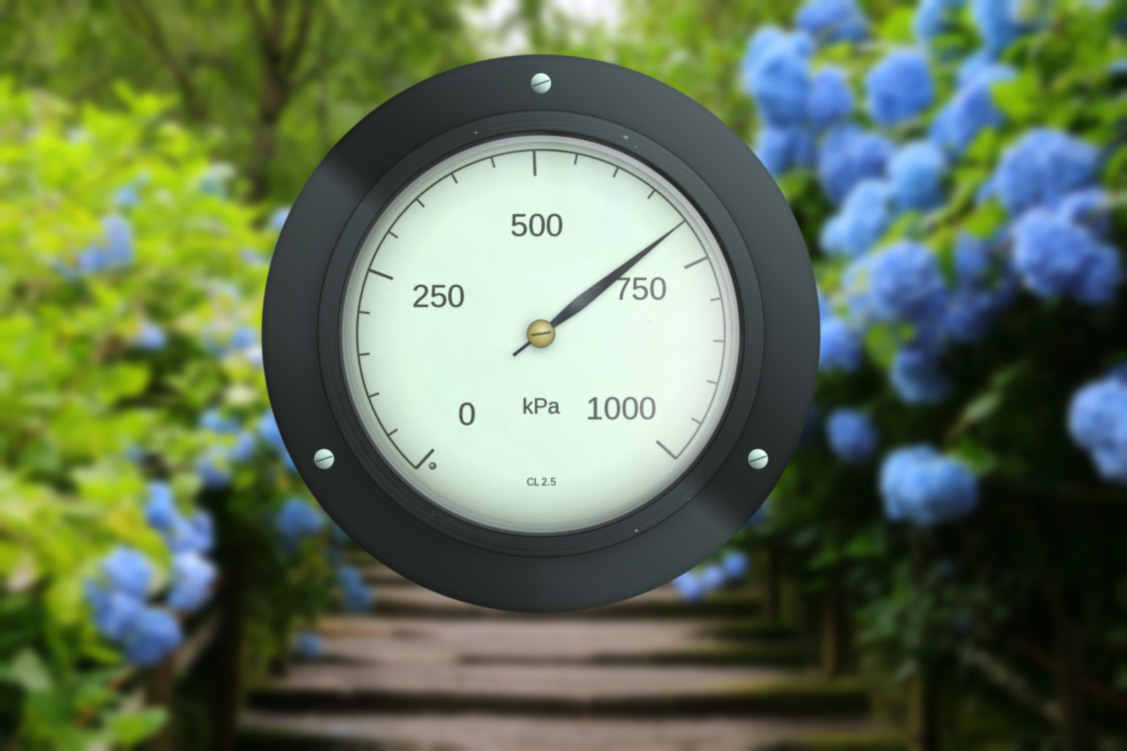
value=700 unit=kPa
